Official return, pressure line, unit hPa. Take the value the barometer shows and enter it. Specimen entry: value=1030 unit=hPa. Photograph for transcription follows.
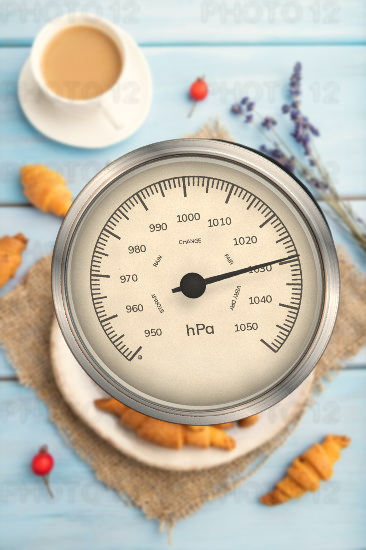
value=1029 unit=hPa
